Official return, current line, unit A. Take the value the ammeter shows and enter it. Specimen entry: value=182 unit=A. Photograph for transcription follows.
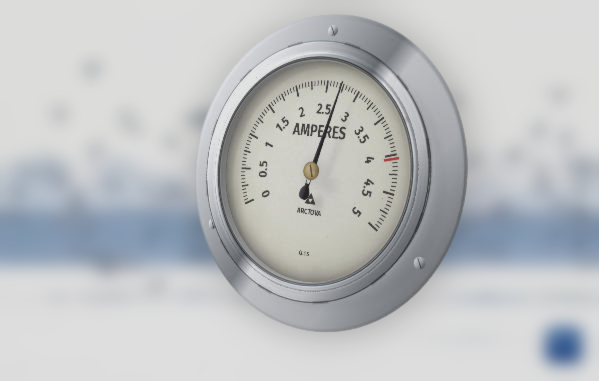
value=2.75 unit=A
